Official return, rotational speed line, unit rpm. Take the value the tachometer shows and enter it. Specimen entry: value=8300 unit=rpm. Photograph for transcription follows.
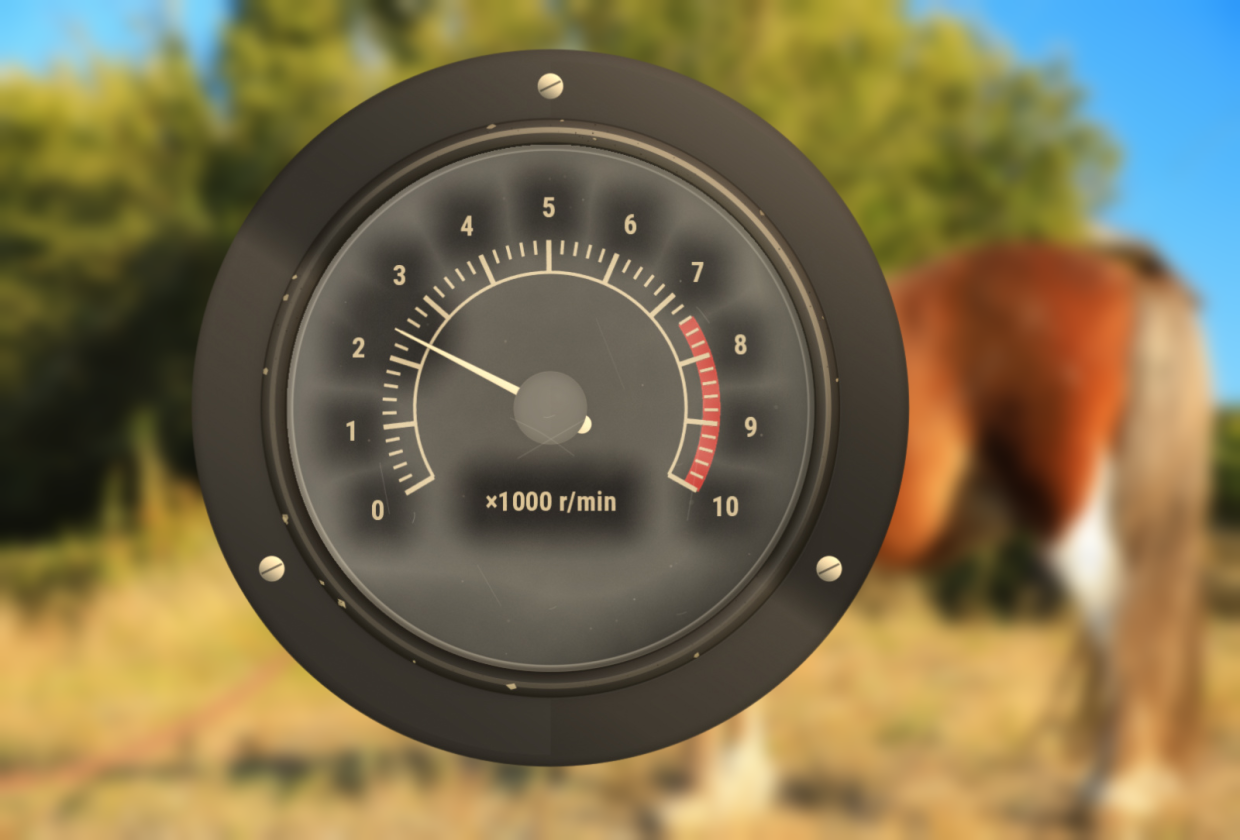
value=2400 unit=rpm
